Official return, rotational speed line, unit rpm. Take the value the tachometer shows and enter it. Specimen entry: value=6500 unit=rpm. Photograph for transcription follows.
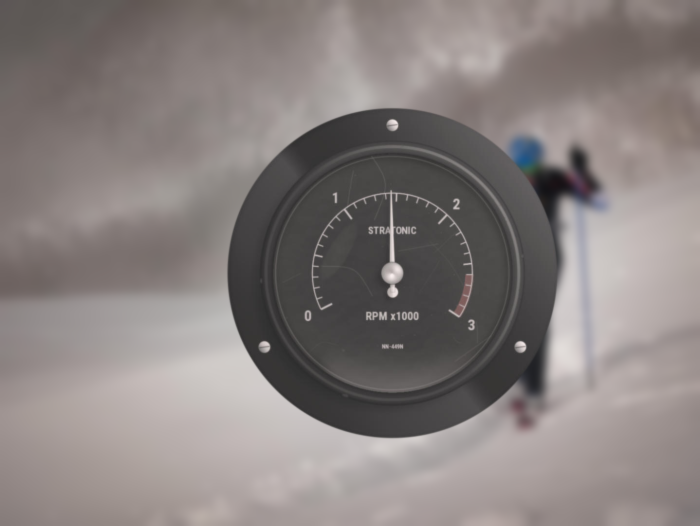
value=1450 unit=rpm
